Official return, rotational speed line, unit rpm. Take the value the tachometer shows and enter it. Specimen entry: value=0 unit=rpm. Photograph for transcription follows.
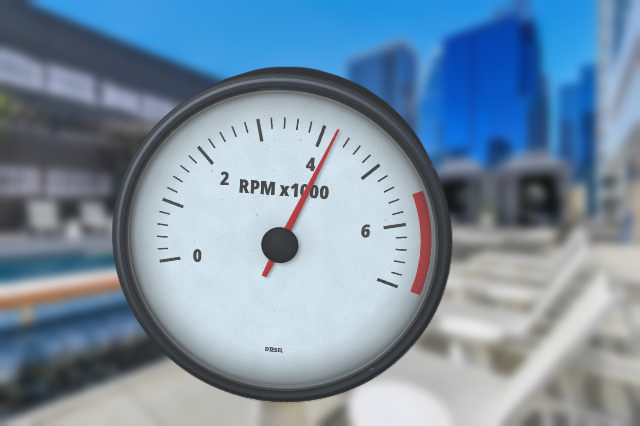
value=4200 unit=rpm
